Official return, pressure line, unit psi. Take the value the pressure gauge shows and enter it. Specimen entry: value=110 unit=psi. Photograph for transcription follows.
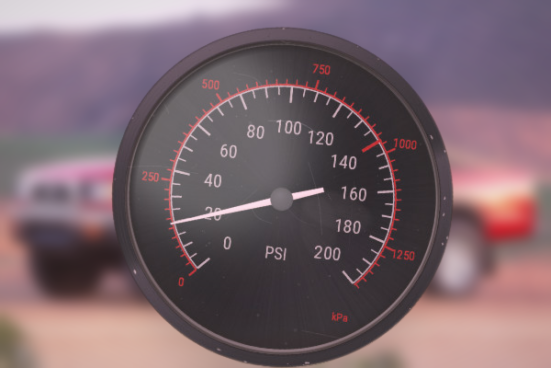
value=20 unit=psi
